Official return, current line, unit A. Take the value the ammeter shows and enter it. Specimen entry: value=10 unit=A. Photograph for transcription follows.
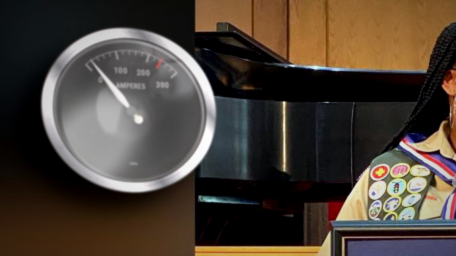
value=20 unit=A
